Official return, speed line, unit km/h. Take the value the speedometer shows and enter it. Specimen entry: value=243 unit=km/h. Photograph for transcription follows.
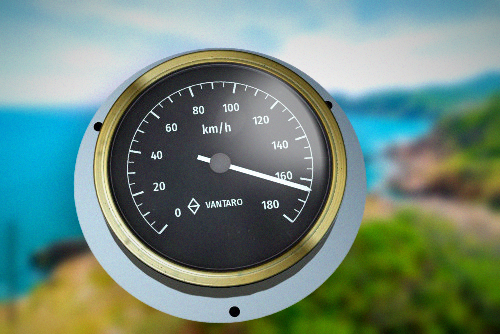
value=165 unit=km/h
